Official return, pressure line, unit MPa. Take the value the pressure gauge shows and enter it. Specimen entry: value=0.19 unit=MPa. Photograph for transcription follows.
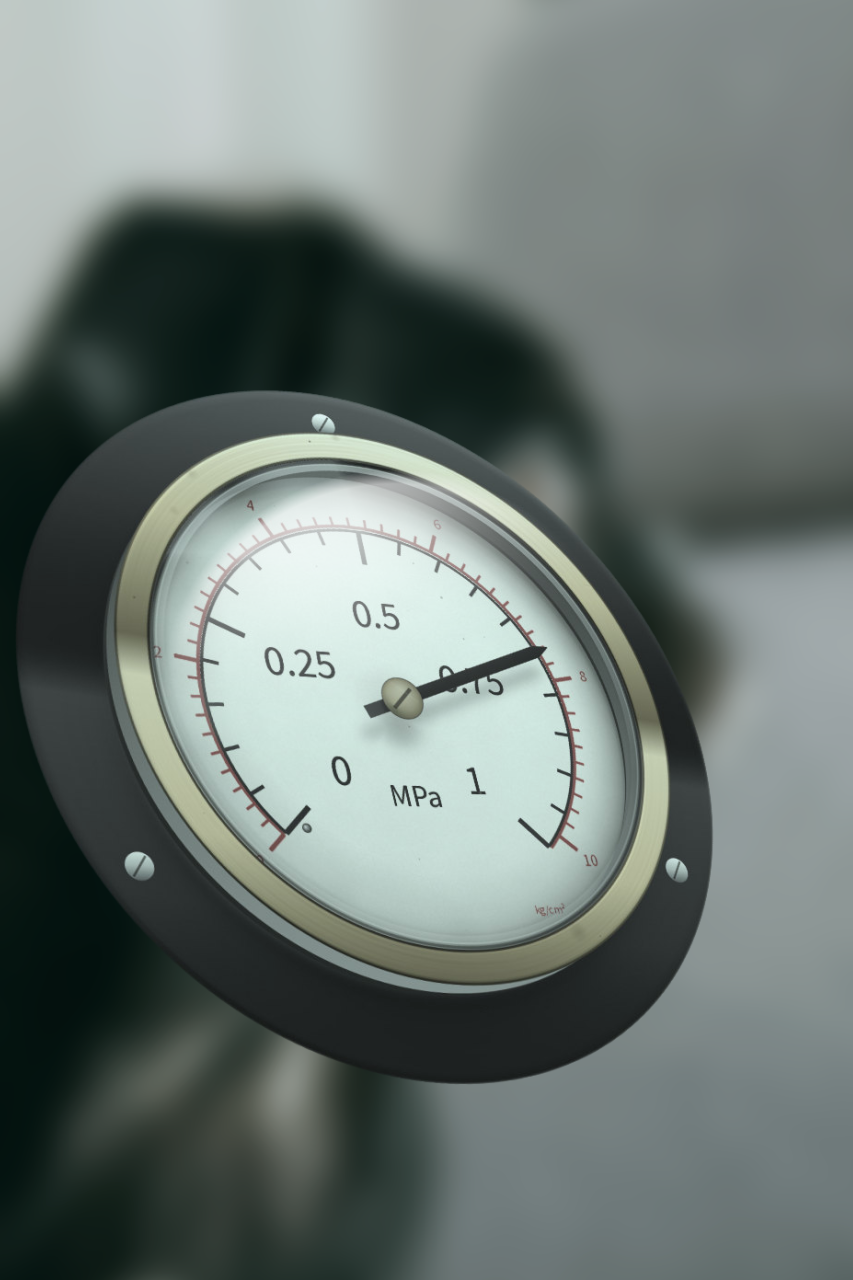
value=0.75 unit=MPa
